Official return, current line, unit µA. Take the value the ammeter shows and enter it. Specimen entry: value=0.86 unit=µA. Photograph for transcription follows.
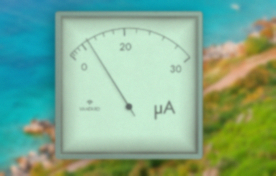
value=12 unit=µA
